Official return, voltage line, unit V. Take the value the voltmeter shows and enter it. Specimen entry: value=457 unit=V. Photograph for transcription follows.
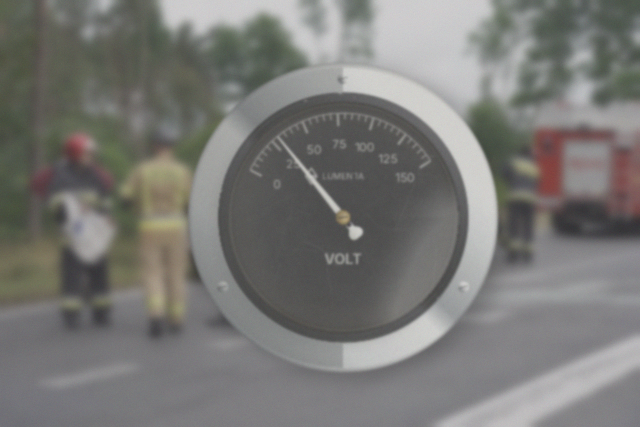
value=30 unit=V
